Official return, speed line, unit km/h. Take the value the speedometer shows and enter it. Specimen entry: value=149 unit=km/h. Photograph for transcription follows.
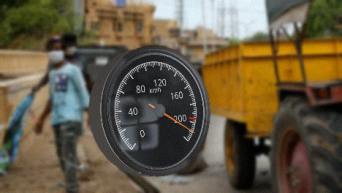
value=210 unit=km/h
